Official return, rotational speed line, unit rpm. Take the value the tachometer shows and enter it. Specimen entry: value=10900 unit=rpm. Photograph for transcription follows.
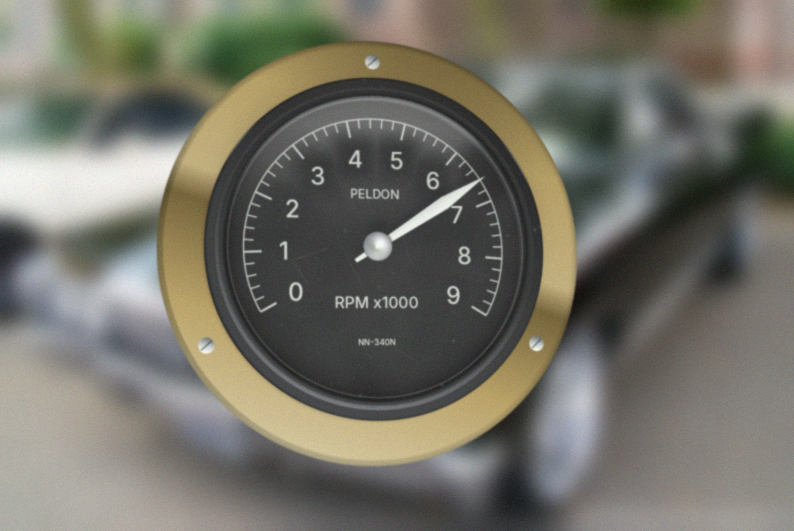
value=6600 unit=rpm
